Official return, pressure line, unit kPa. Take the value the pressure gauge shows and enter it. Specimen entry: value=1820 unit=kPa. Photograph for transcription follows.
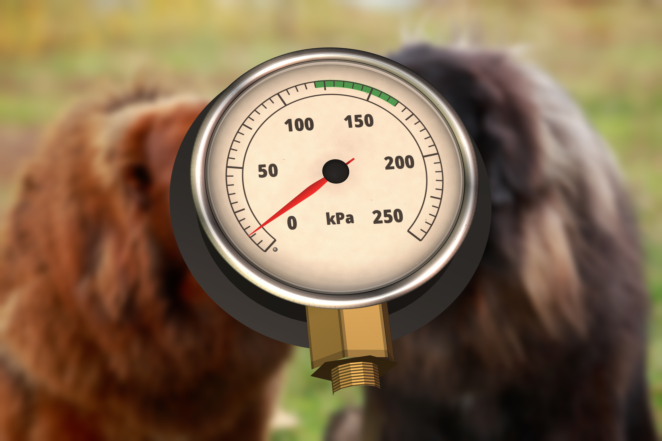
value=10 unit=kPa
